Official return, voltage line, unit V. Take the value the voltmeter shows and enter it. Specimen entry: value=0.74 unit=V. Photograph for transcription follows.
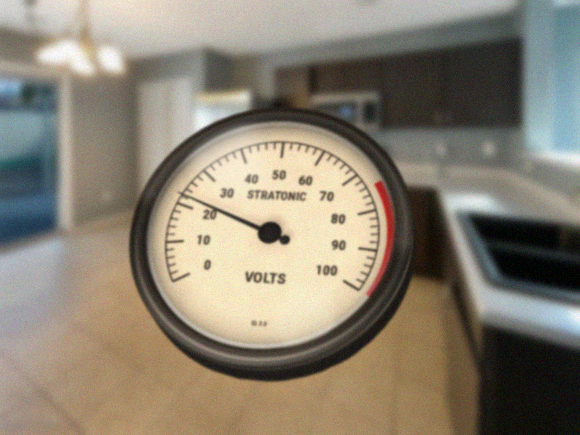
value=22 unit=V
